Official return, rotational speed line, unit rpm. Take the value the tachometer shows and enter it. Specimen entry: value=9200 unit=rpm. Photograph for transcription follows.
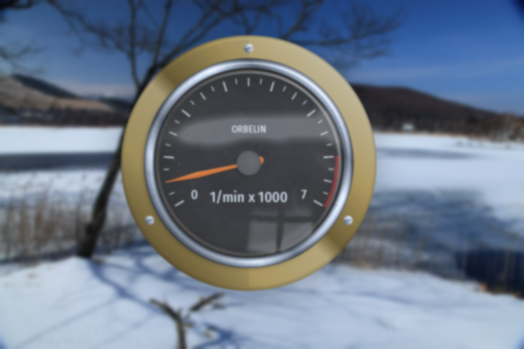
value=500 unit=rpm
